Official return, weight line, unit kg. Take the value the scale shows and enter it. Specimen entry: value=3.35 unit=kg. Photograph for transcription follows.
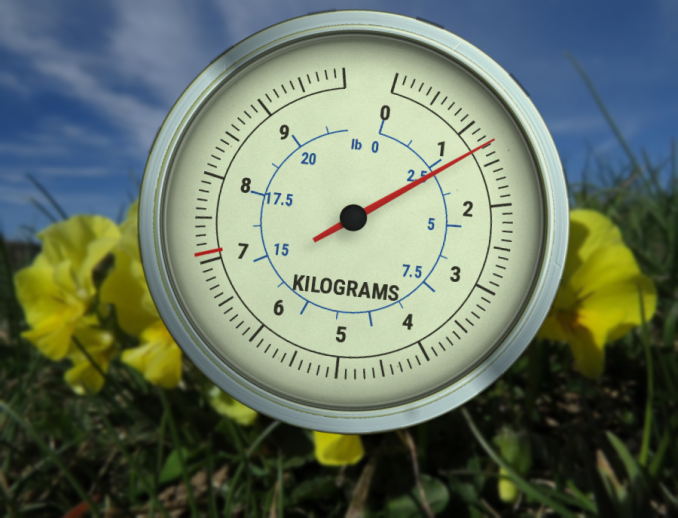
value=1.3 unit=kg
